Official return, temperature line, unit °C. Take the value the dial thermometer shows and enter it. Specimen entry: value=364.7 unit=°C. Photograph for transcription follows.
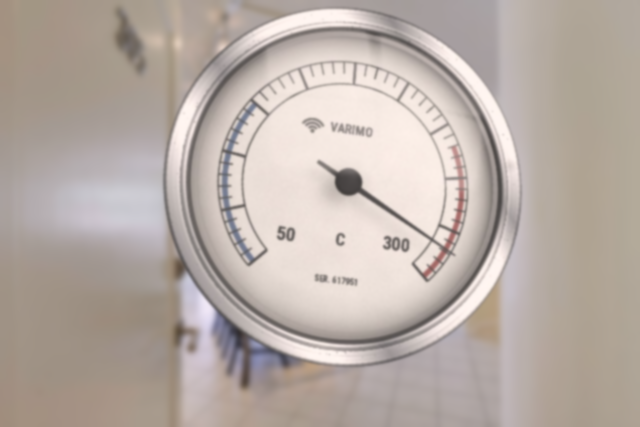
value=285 unit=°C
